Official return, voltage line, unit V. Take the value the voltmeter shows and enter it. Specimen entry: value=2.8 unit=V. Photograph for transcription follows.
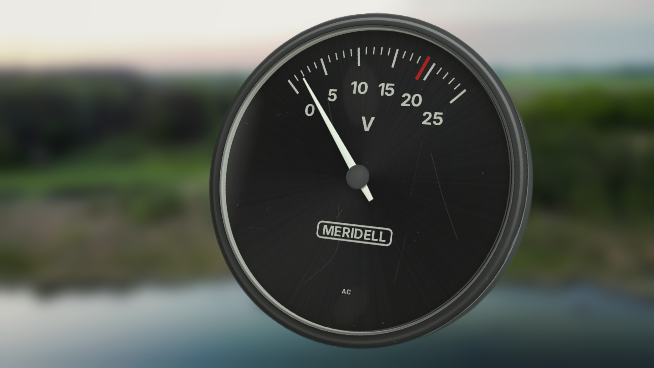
value=2 unit=V
